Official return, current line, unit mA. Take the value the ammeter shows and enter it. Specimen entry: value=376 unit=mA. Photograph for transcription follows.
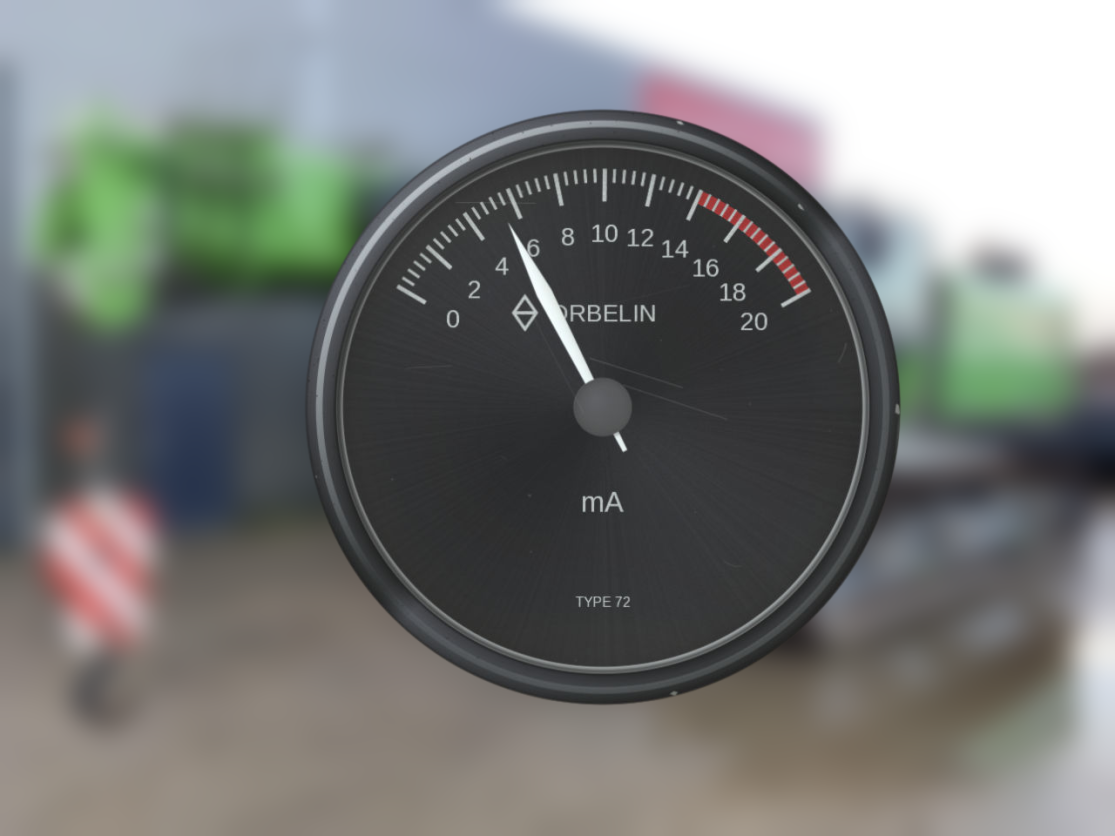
value=5.4 unit=mA
